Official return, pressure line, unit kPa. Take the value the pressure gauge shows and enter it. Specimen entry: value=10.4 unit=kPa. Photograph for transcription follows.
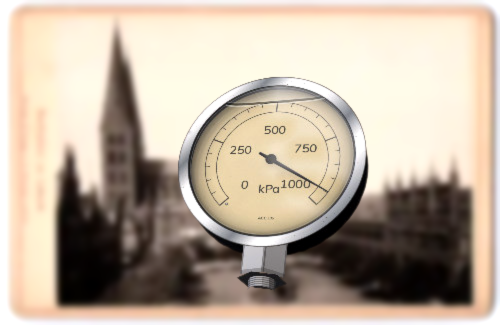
value=950 unit=kPa
